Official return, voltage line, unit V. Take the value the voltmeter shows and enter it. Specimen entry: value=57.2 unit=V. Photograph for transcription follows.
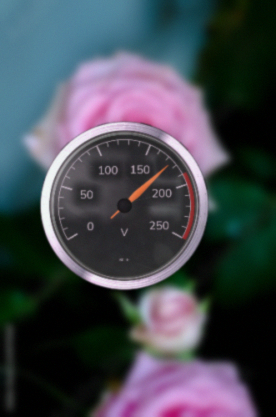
value=175 unit=V
